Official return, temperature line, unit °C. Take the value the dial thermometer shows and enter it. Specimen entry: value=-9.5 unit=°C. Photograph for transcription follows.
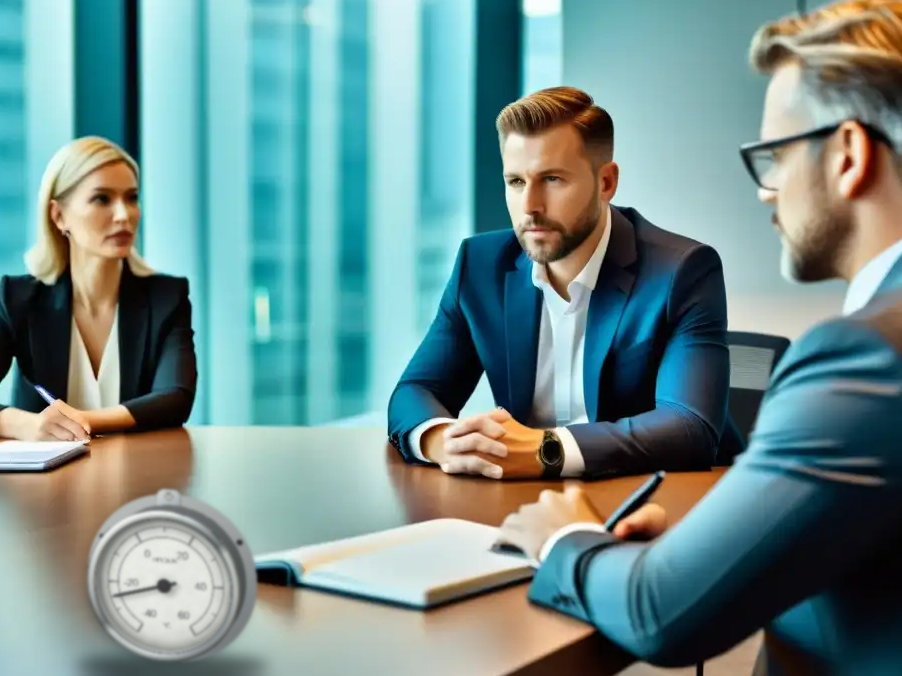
value=-25 unit=°C
